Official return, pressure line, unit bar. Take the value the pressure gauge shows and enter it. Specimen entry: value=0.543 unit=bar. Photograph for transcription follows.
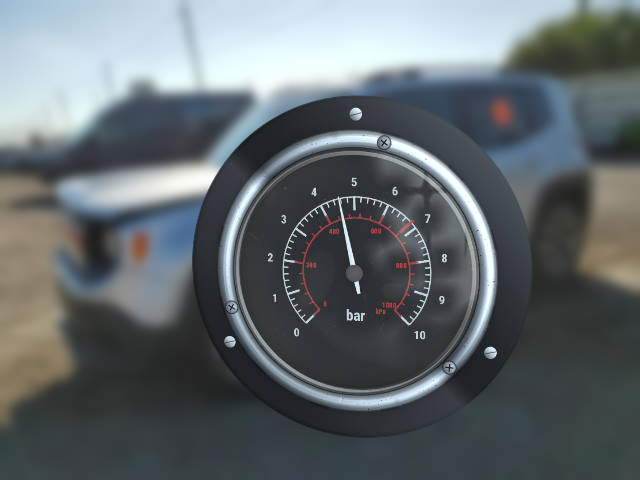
value=4.6 unit=bar
